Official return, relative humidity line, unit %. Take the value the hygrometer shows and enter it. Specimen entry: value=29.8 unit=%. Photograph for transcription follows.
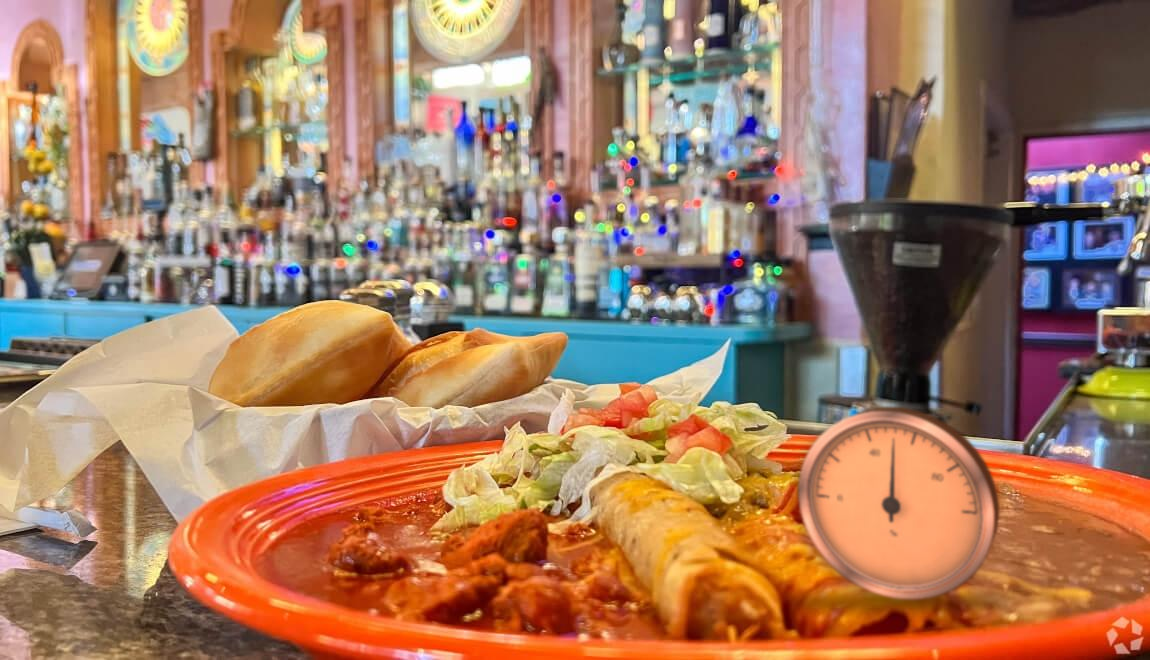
value=52 unit=%
